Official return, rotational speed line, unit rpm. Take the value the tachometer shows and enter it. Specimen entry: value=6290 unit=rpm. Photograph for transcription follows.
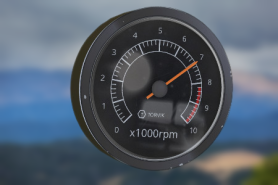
value=7000 unit=rpm
